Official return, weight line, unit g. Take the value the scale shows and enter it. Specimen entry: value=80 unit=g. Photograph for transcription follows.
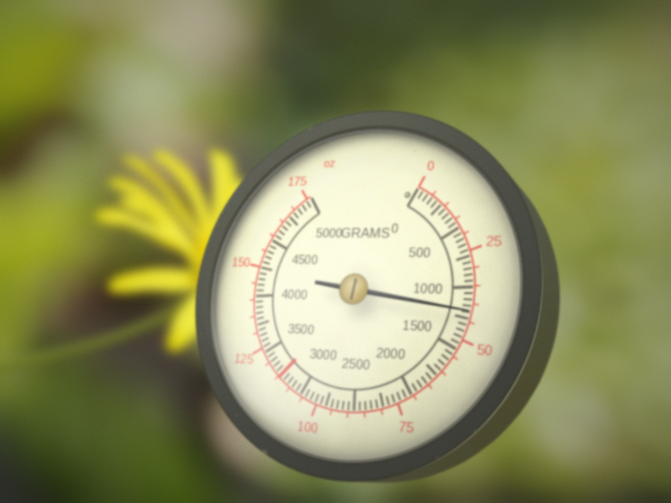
value=1200 unit=g
